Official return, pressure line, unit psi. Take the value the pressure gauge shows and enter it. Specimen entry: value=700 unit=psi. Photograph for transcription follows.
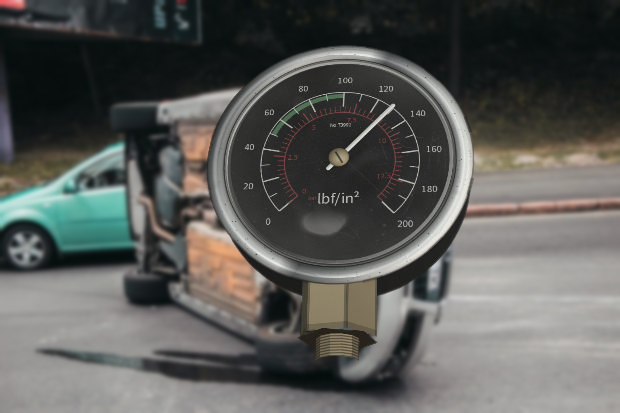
value=130 unit=psi
